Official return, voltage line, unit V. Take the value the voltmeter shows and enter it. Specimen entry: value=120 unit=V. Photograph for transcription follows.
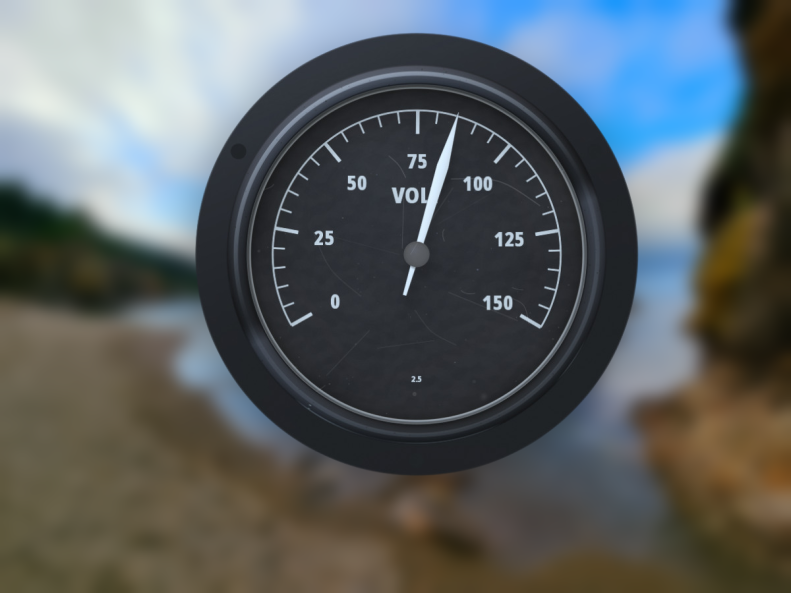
value=85 unit=V
